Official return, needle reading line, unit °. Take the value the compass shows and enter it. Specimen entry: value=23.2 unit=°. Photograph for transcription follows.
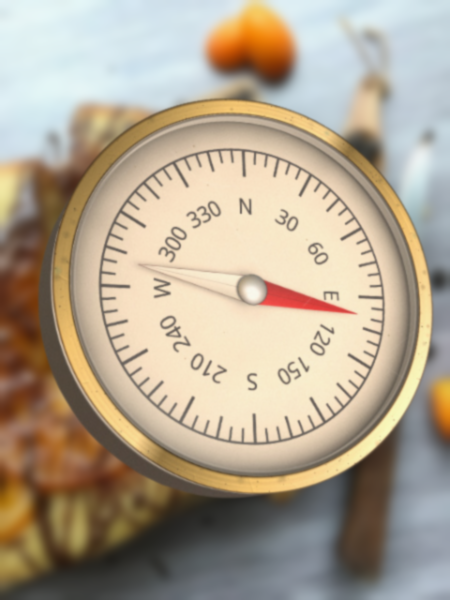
value=100 unit=°
